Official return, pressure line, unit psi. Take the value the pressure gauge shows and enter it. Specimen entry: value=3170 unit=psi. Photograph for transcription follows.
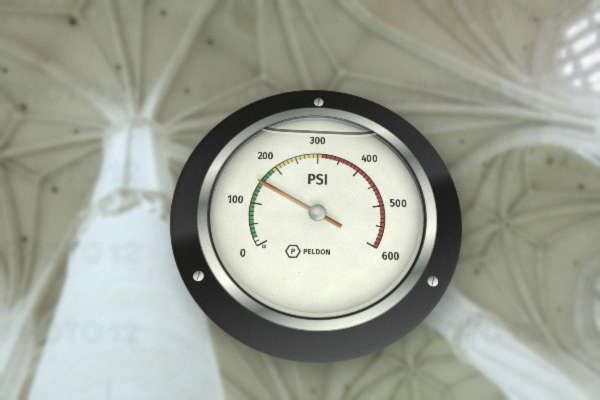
value=150 unit=psi
